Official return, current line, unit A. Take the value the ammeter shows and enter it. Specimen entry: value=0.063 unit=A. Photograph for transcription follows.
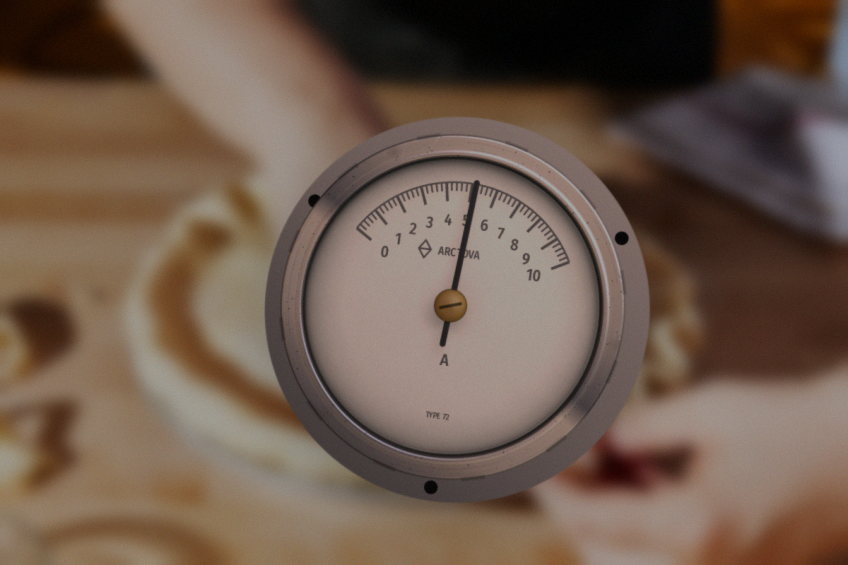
value=5.2 unit=A
